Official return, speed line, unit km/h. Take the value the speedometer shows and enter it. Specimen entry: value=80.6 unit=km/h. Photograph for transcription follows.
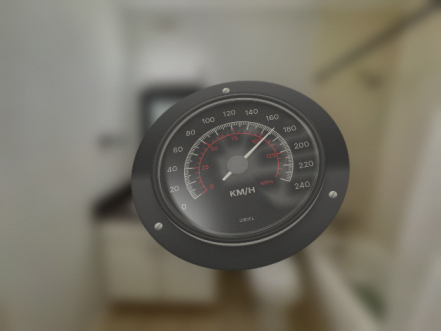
value=170 unit=km/h
